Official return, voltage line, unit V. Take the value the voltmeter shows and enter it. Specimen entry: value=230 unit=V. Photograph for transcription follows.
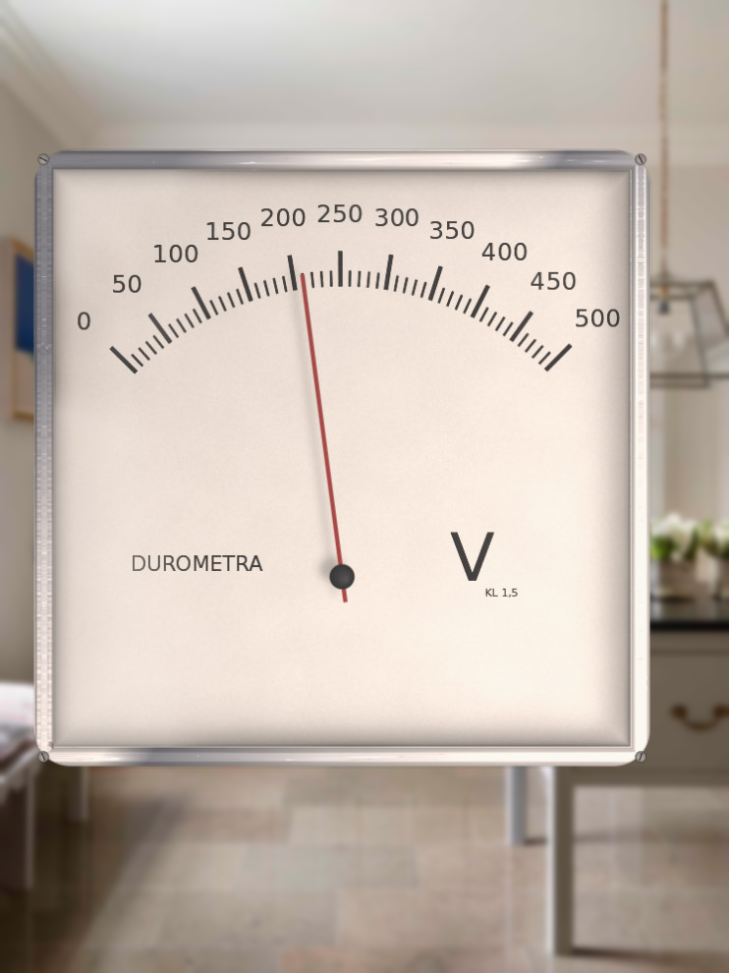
value=210 unit=V
